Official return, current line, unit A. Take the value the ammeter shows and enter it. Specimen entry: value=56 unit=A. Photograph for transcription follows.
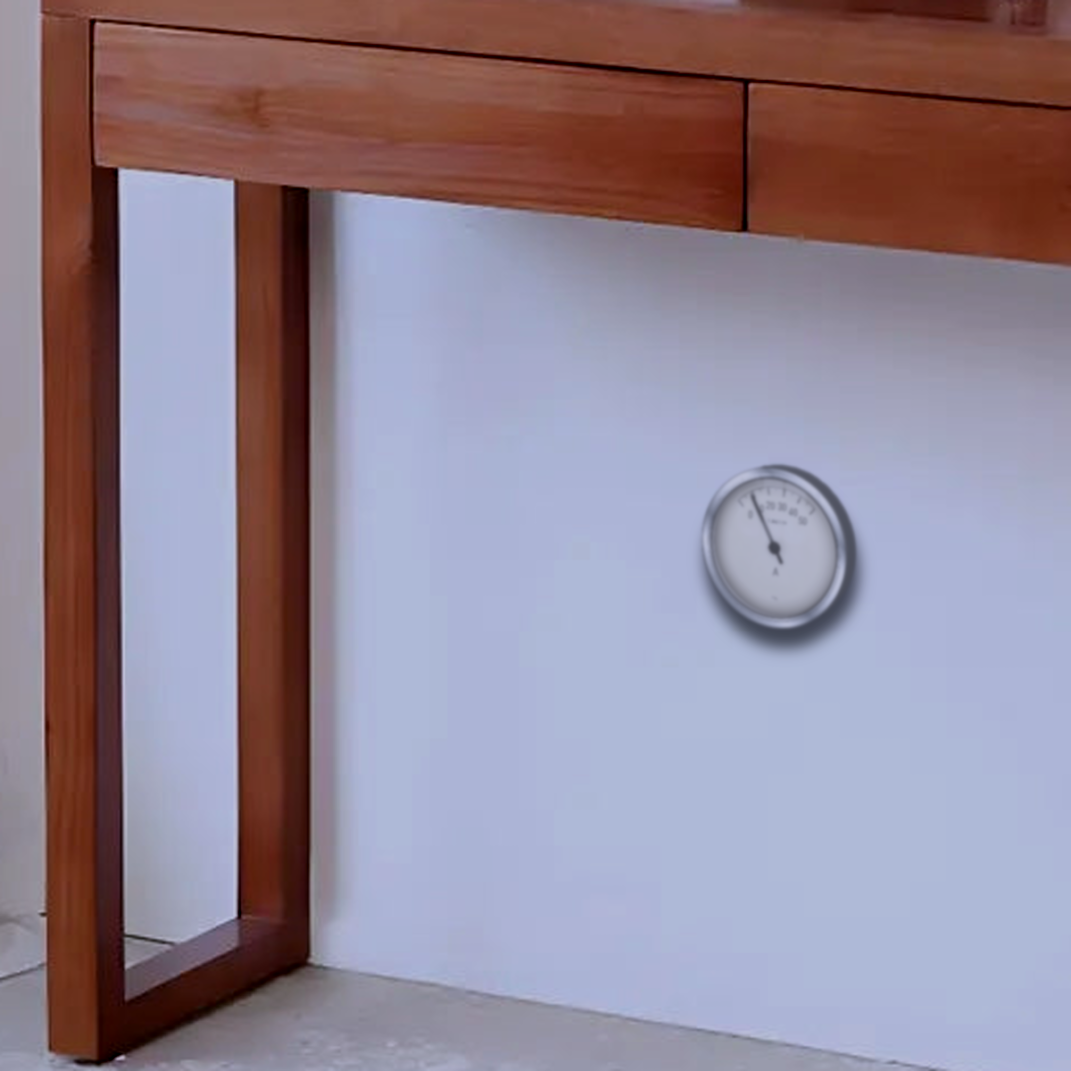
value=10 unit=A
